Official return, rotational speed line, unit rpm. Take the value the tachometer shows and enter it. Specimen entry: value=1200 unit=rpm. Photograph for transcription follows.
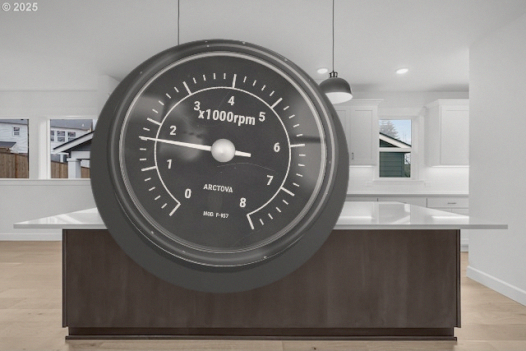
value=1600 unit=rpm
